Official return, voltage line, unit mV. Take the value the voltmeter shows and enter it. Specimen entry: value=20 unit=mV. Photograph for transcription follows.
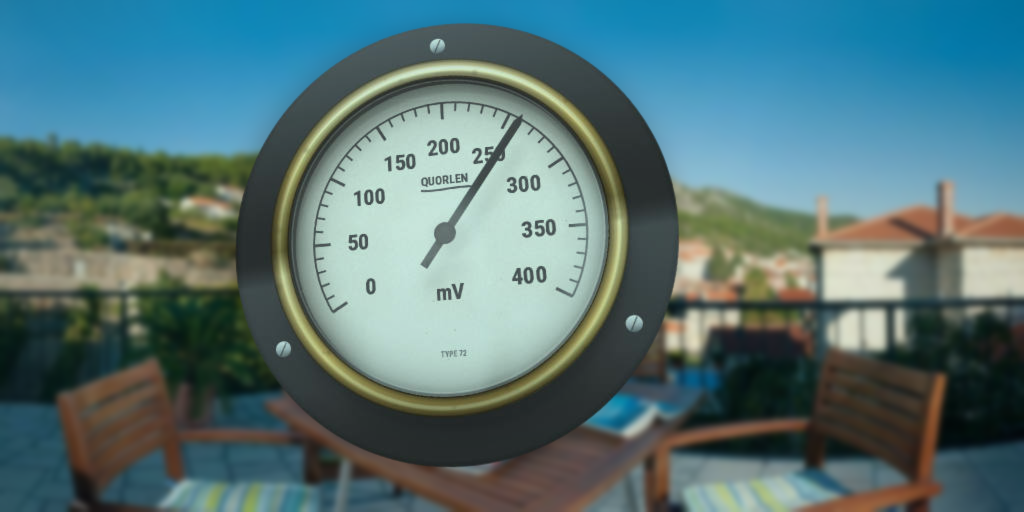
value=260 unit=mV
